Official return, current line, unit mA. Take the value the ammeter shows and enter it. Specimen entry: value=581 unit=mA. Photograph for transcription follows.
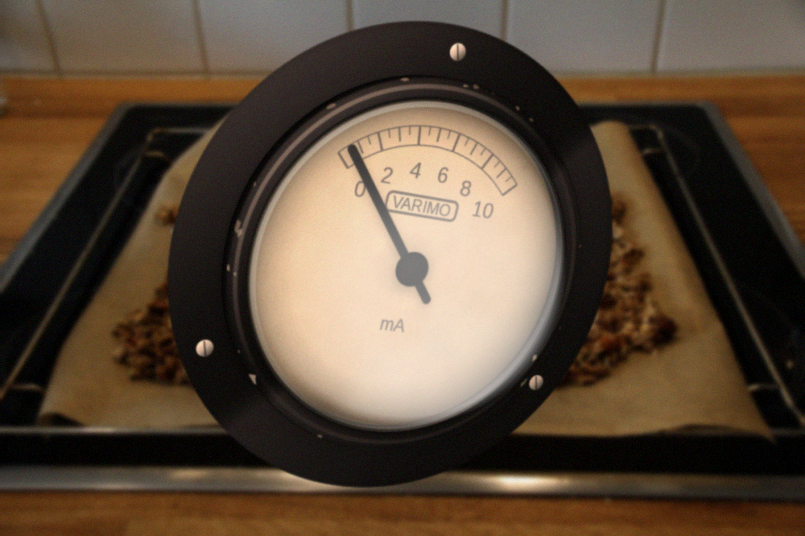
value=0.5 unit=mA
